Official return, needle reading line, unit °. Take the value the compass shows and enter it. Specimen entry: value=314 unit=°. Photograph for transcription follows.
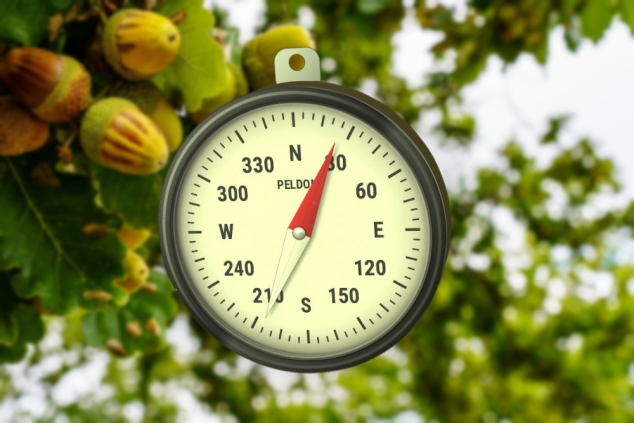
value=25 unit=°
